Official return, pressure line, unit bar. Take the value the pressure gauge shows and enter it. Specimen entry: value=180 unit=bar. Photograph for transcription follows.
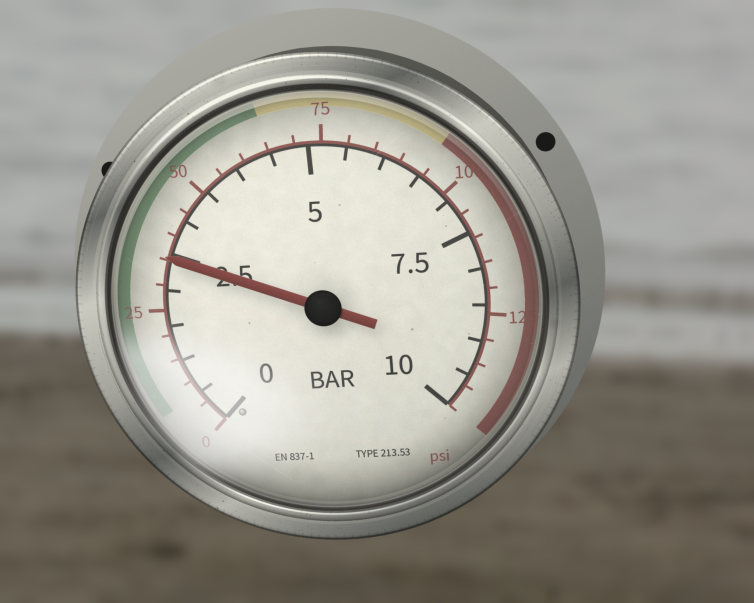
value=2.5 unit=bar
